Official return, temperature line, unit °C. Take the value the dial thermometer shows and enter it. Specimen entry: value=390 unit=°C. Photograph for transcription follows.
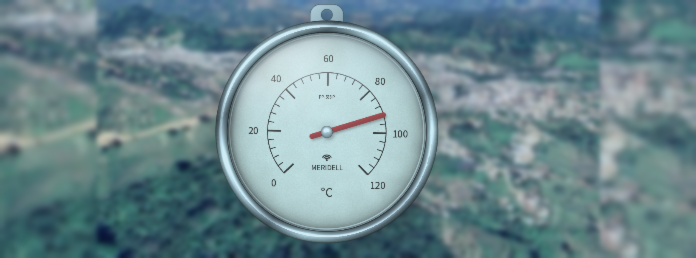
value=92 unit=°C
